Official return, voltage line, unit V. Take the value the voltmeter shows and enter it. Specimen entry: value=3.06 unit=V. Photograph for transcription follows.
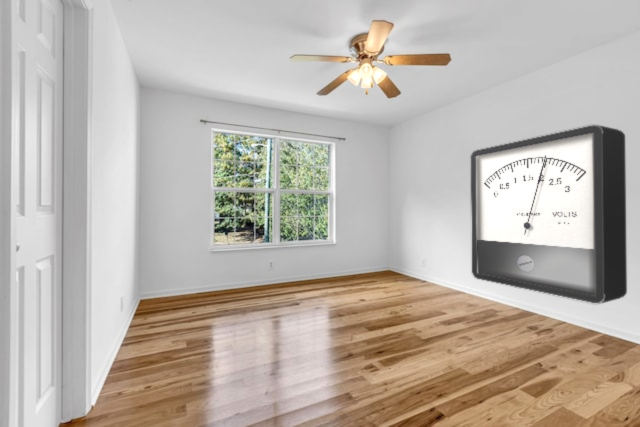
value=2 unit=V
